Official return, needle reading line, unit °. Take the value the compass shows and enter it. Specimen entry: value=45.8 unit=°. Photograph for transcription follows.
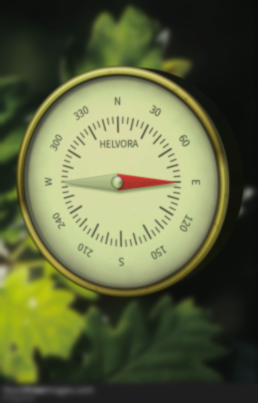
value=90 unit=°
